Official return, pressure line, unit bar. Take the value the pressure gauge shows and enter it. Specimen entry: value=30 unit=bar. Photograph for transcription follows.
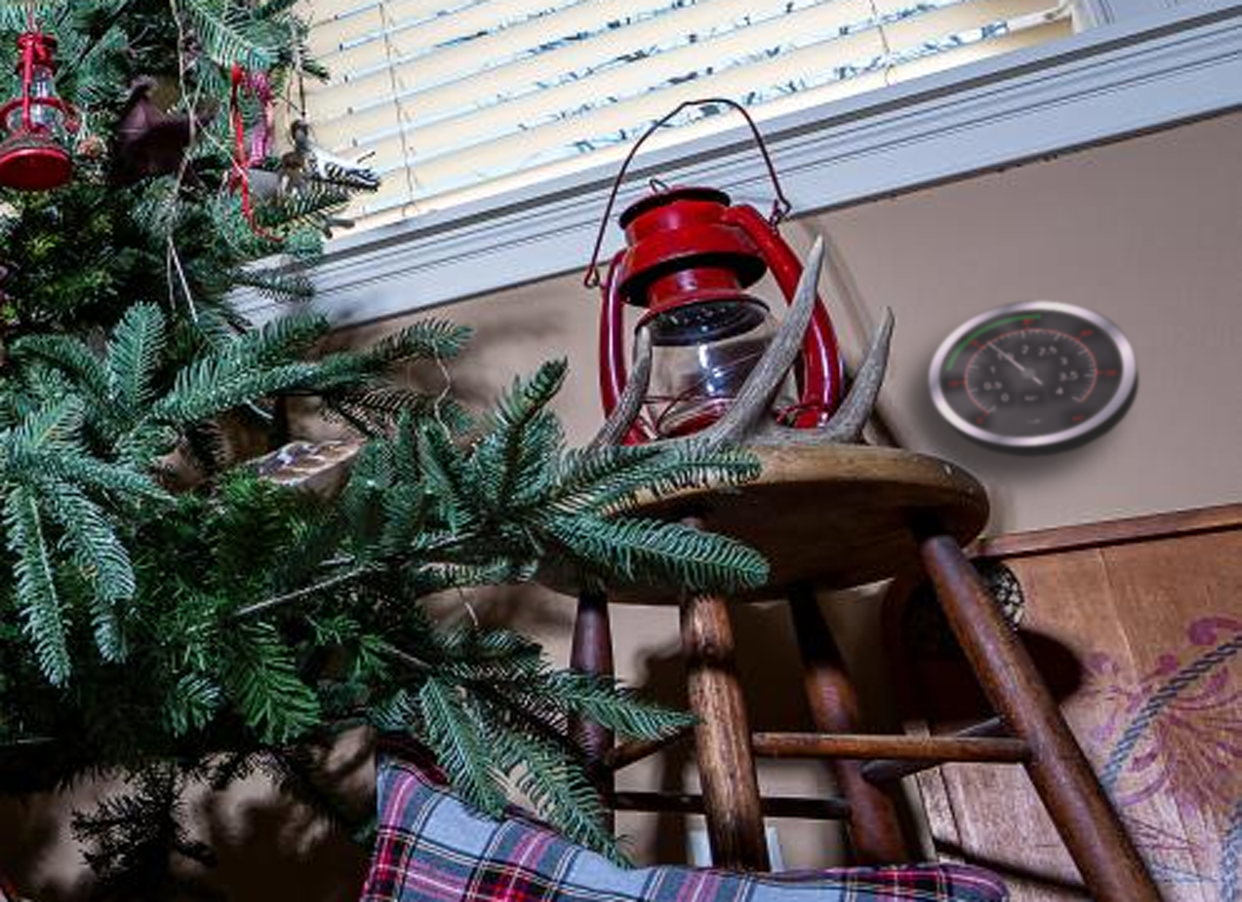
value=1.5 unit=bar
